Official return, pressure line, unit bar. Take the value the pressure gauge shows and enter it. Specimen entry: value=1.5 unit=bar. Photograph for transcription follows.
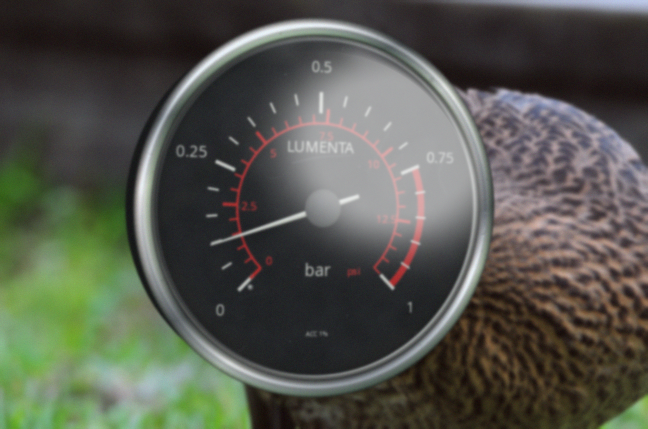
value=0.1 unit=bar
